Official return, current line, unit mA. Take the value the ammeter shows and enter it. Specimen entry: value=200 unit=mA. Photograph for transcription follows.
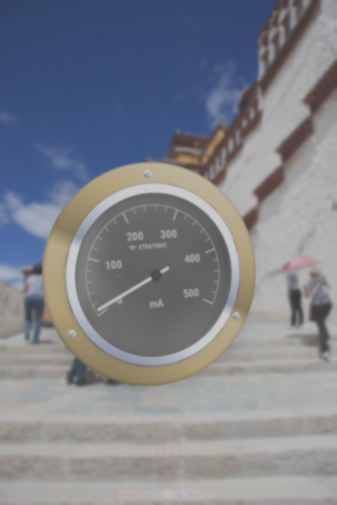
value=10 unit=mA
